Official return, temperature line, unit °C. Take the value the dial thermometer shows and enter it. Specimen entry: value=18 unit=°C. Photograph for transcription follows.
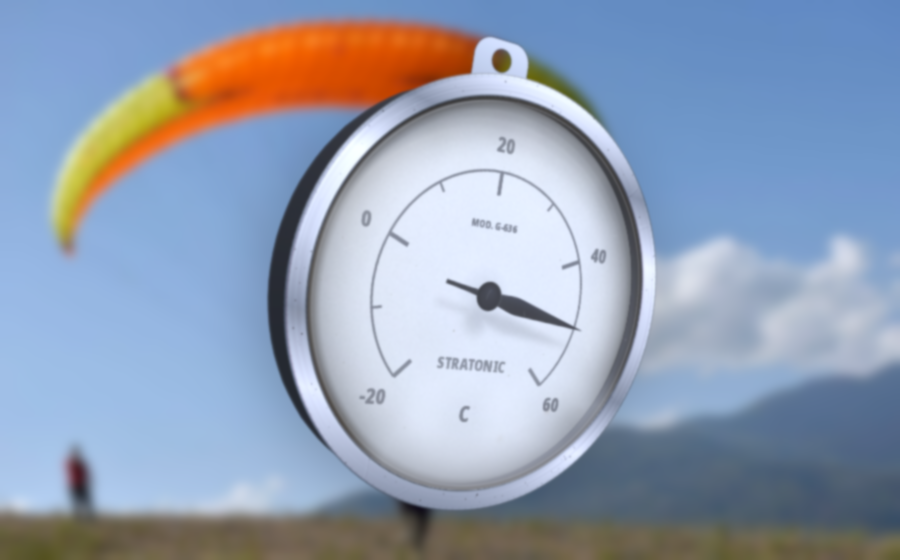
value=50 unit=°C
